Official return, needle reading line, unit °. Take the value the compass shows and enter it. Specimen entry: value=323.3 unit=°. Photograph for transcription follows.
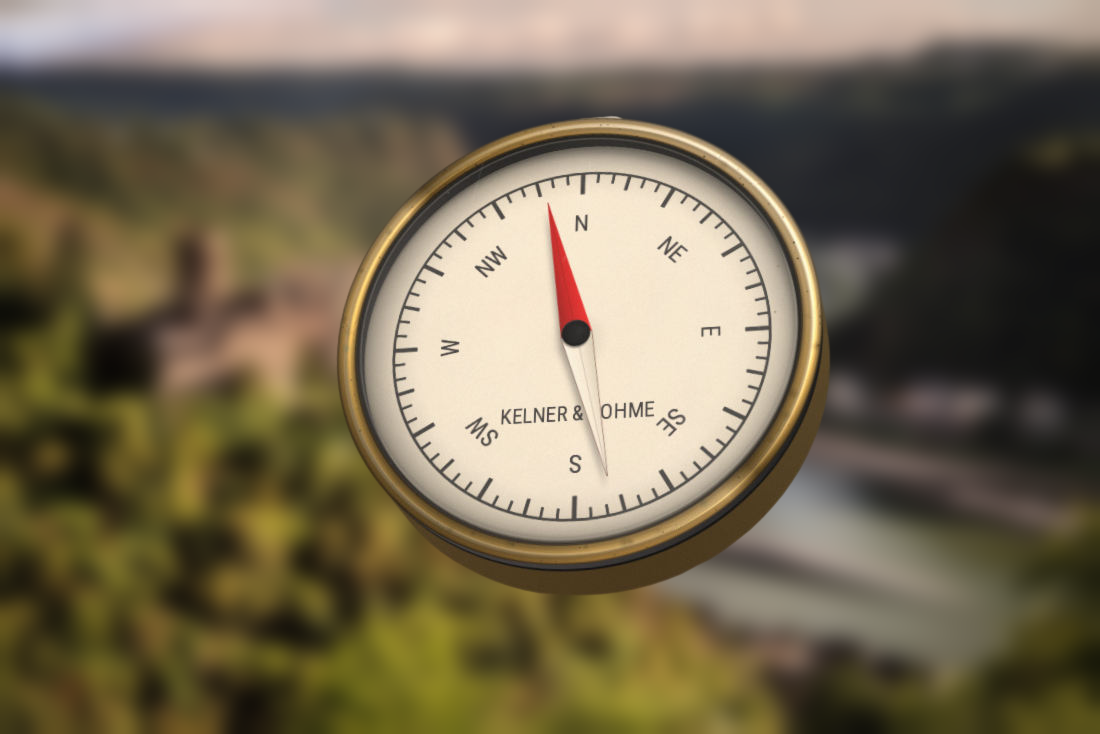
value=347.5 unit=°
